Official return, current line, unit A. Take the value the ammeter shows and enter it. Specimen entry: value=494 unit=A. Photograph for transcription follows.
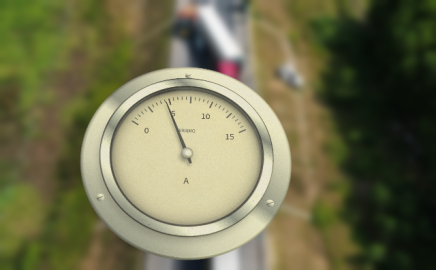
value=4.5 unit=A
